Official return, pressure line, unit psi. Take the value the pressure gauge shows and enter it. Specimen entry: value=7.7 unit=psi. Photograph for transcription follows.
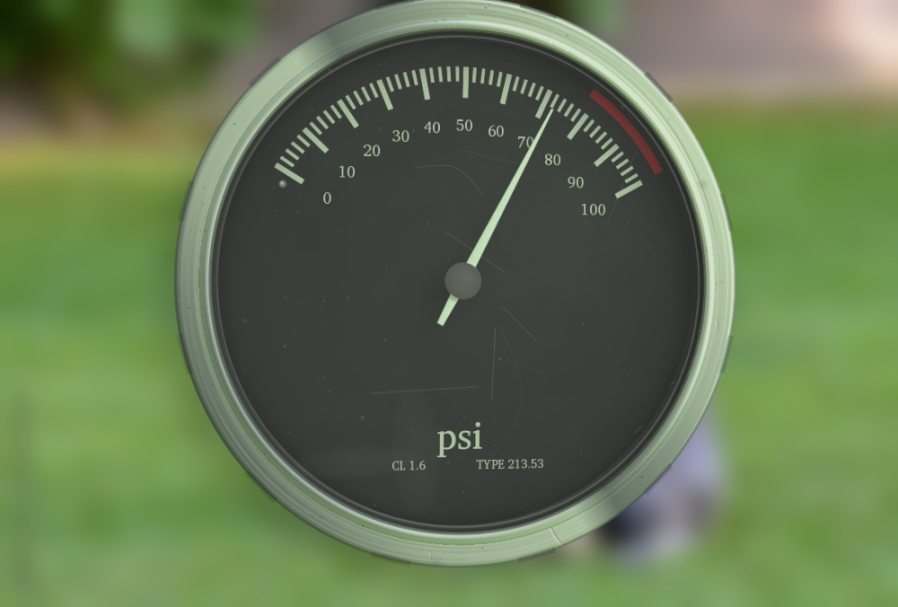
value=72 unit=psi
